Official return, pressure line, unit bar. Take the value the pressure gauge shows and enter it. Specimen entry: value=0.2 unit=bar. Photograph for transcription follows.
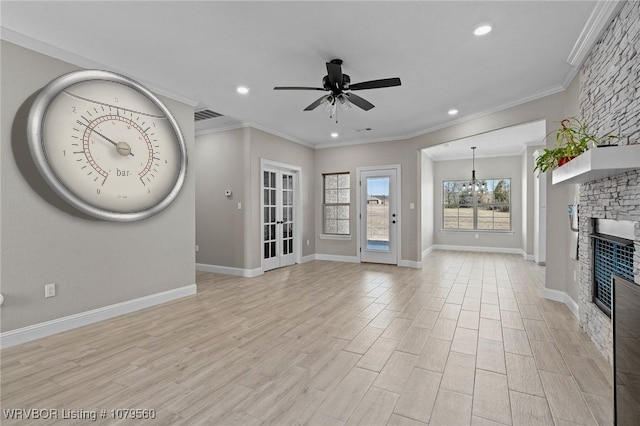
value=1.8 unit=bar
